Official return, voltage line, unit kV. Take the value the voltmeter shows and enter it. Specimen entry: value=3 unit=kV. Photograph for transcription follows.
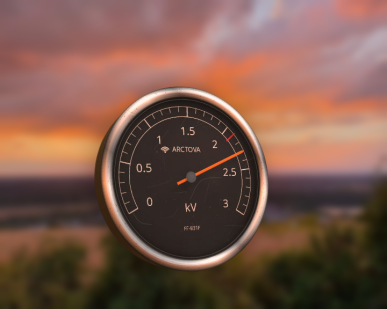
value=2.3 unit=kV
